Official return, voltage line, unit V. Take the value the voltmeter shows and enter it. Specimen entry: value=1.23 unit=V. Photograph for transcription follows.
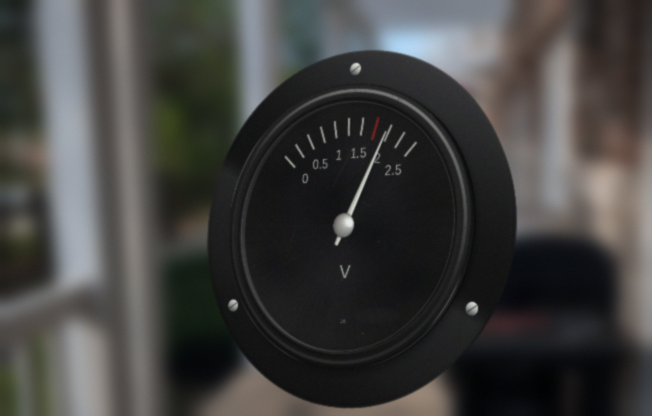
value=2 unit=V
